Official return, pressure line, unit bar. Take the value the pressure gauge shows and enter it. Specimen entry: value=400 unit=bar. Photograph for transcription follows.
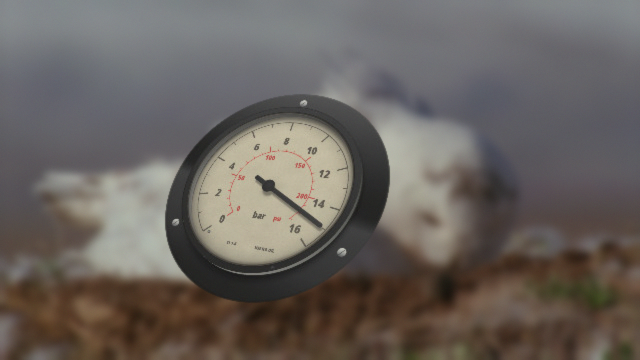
value=15 unit=bar
